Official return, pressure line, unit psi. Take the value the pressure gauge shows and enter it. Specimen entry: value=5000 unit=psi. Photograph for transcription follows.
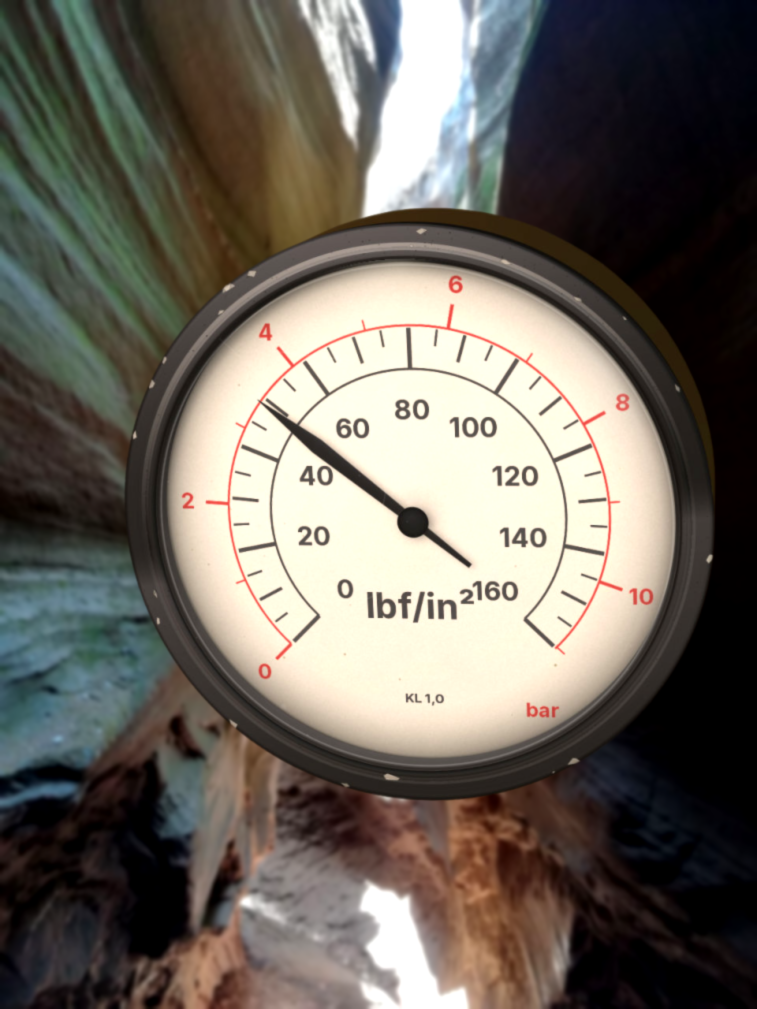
value=50 unit=psi
